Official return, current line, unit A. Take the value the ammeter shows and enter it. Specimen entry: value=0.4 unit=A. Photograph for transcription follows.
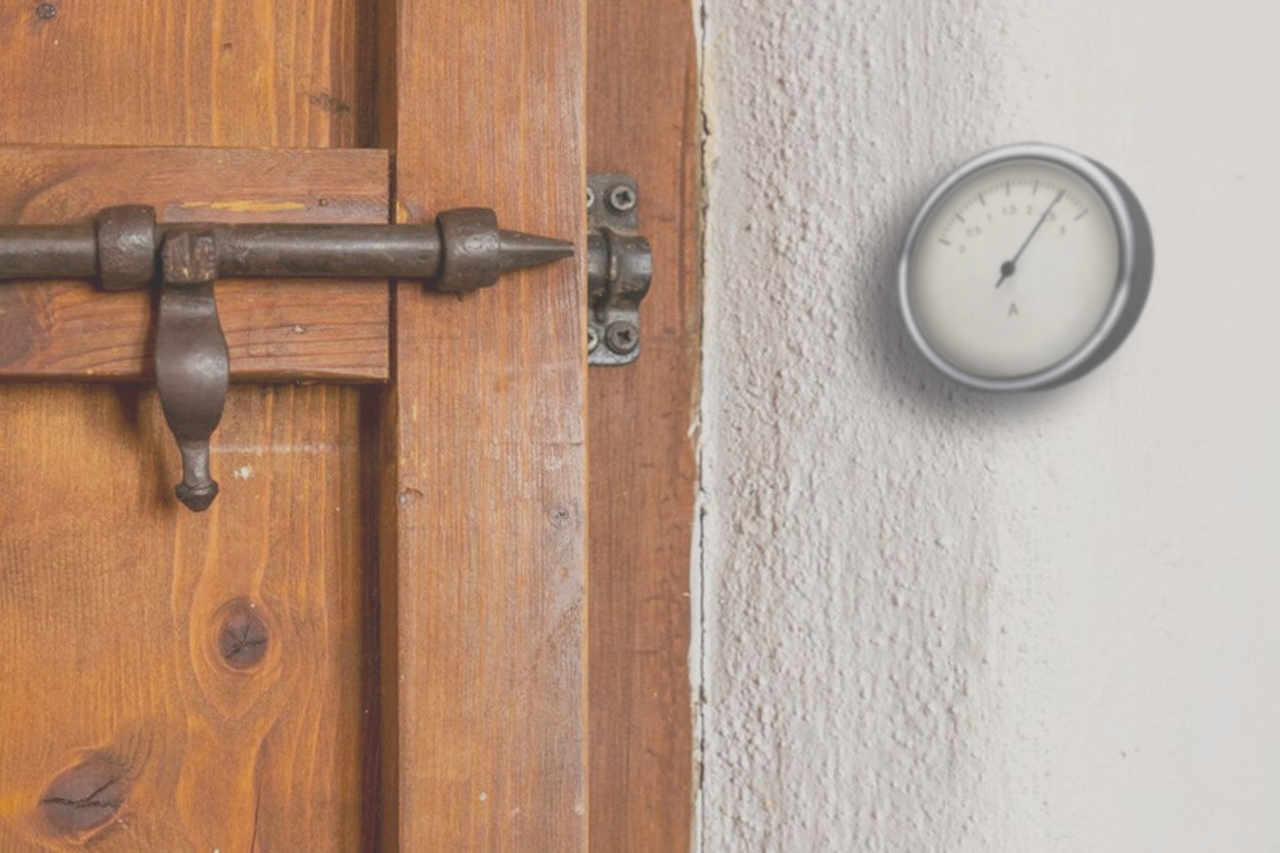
value=2.5 unit=A
